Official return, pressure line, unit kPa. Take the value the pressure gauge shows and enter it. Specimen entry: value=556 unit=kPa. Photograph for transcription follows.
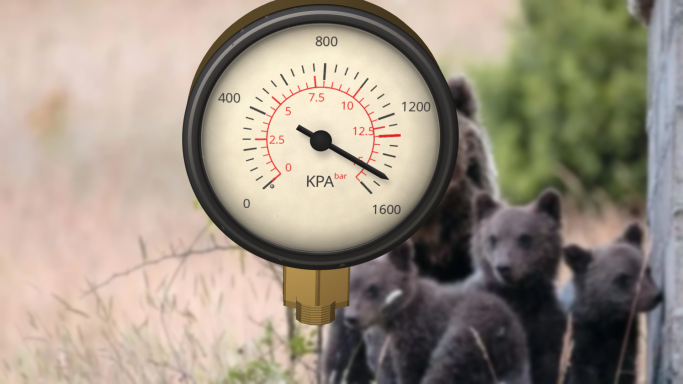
value=1500 unit=kPa
